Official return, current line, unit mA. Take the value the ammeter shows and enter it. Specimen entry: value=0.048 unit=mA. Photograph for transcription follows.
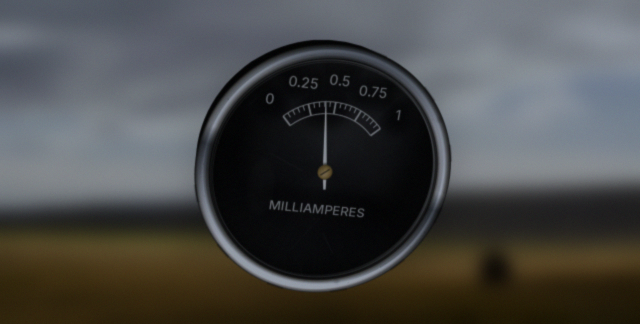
value=0.4 unit=mA
